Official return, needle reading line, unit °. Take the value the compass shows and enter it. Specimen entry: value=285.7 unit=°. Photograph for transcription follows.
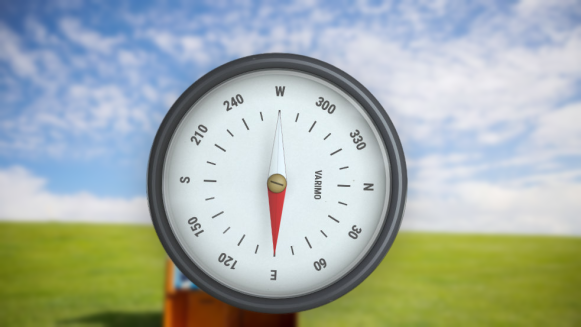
value=90 unit=°
